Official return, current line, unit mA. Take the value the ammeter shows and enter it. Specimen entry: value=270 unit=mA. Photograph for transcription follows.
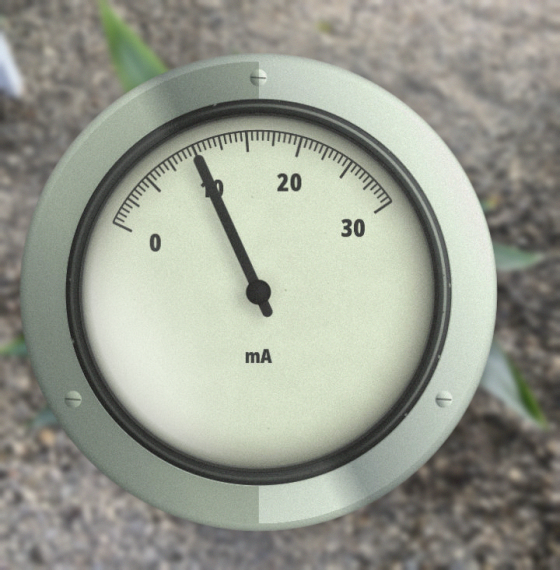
value=10 unit=mA
